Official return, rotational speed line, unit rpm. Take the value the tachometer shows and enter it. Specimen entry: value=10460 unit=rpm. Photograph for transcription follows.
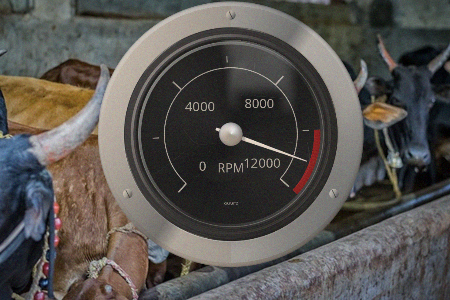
value=11000 unit=rpm
